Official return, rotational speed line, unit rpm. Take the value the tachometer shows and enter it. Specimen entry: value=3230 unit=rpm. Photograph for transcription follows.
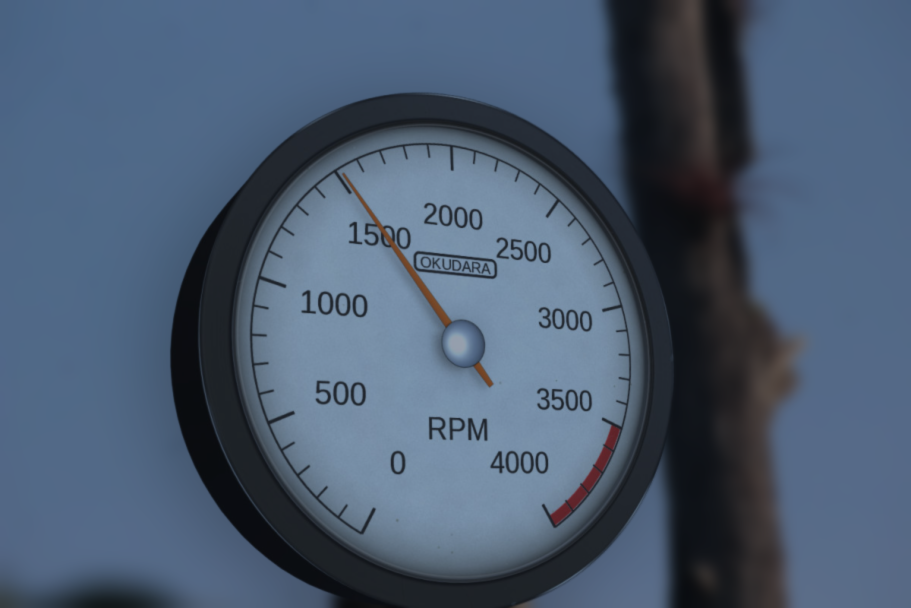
value=1500 unit=rpm
